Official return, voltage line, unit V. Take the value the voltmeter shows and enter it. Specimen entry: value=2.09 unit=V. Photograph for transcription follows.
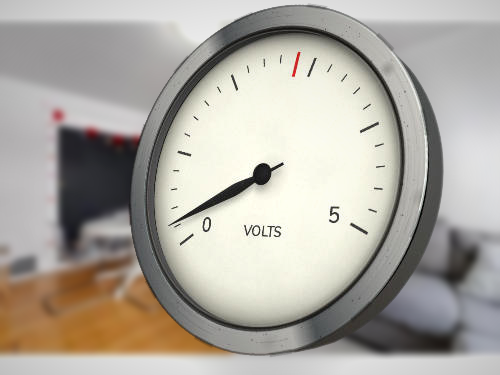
value=0.2 unit=V
